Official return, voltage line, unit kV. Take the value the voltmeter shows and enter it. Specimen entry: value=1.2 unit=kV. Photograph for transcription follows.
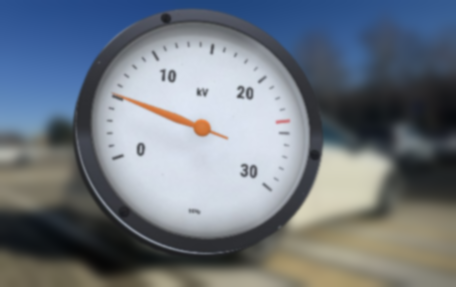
value=5 unit=kV
